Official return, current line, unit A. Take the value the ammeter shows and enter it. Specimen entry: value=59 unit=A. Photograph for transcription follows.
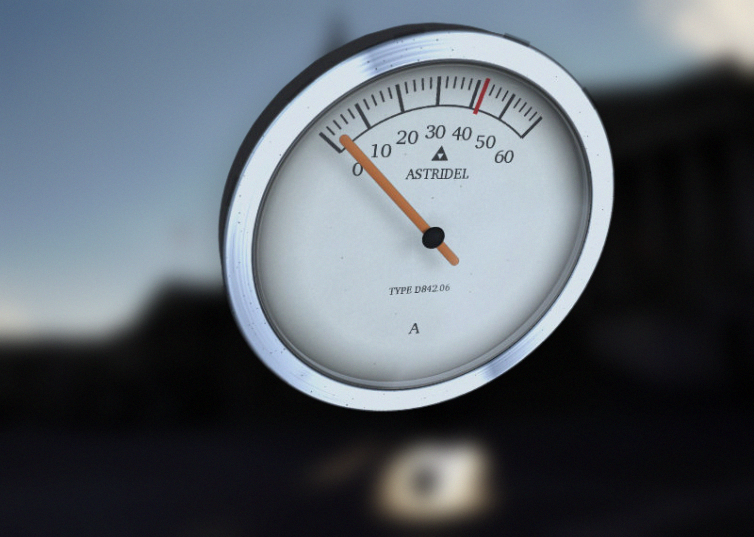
value=3 unit=A
